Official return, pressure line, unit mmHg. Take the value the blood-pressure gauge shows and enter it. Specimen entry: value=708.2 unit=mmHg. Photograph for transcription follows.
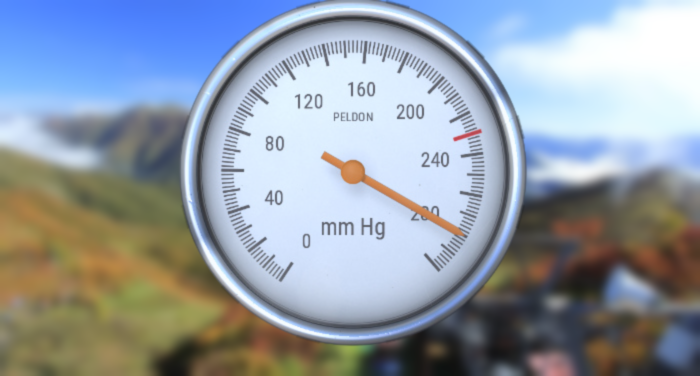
value=280 unit=mmHg
